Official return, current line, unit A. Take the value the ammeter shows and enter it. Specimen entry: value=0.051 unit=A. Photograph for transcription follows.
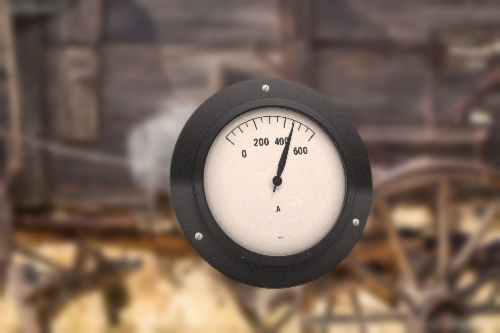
value=450 unit=A
